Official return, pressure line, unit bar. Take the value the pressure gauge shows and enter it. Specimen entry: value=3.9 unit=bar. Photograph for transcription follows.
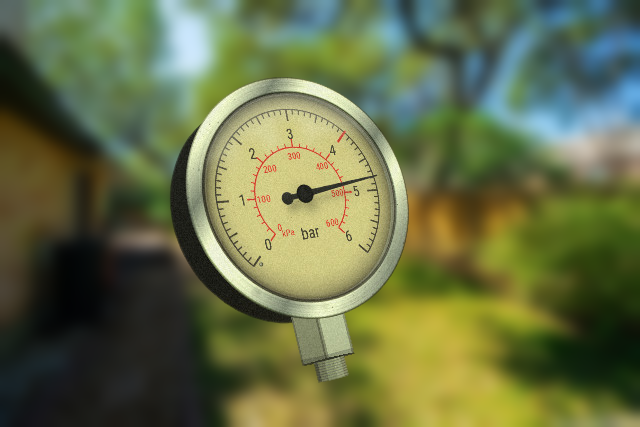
value=4.8 unit=bar
